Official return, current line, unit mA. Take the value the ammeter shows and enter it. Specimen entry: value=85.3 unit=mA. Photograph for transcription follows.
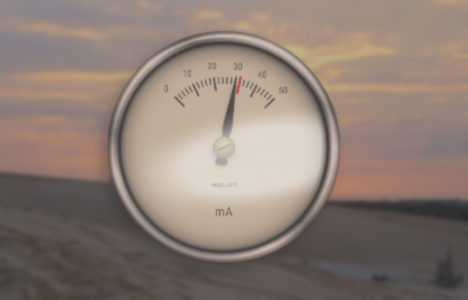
value=30 unit=mA
